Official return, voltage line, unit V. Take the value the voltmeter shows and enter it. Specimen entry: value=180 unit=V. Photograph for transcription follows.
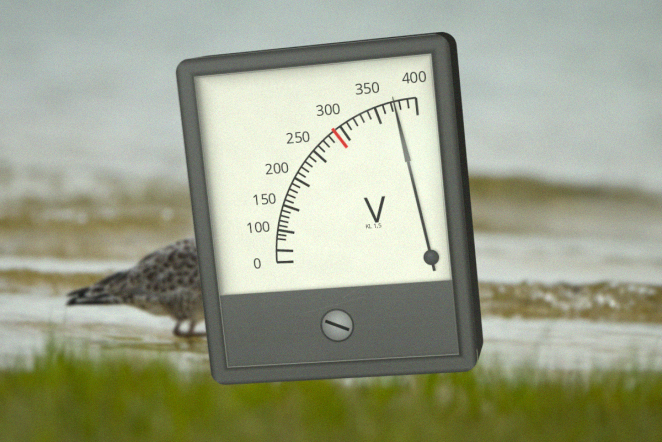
value=375 unit=V
